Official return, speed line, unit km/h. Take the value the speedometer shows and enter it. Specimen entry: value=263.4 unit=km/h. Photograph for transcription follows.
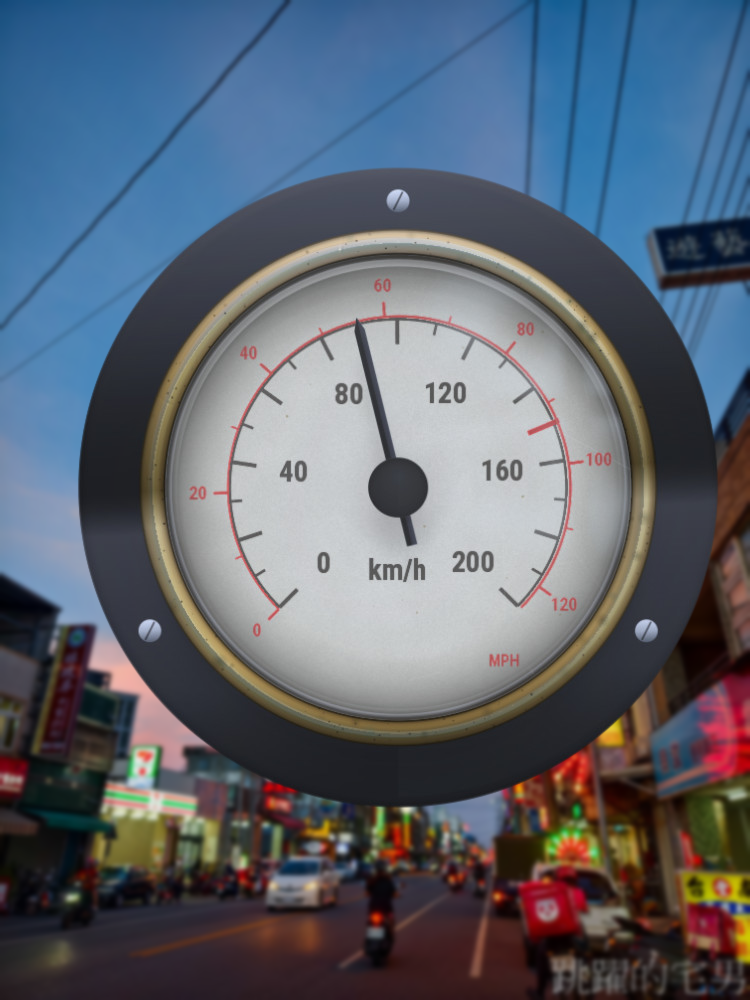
value=90 unit=km/h
